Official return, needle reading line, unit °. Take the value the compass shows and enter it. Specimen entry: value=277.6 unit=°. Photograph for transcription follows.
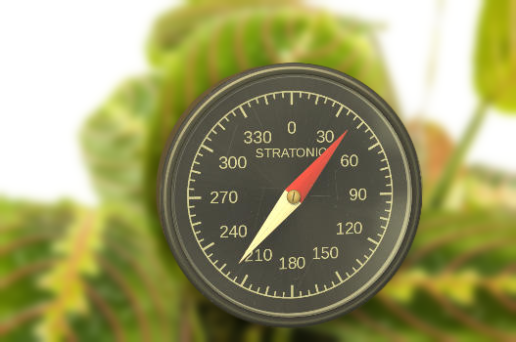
value=40 unit=°
